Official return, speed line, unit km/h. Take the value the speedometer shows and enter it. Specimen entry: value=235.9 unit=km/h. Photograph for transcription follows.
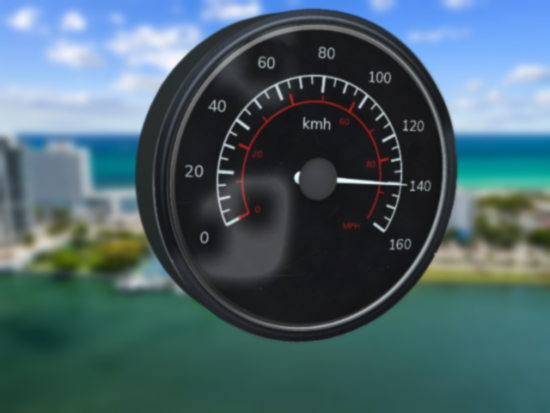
value=140 unit=km/h
